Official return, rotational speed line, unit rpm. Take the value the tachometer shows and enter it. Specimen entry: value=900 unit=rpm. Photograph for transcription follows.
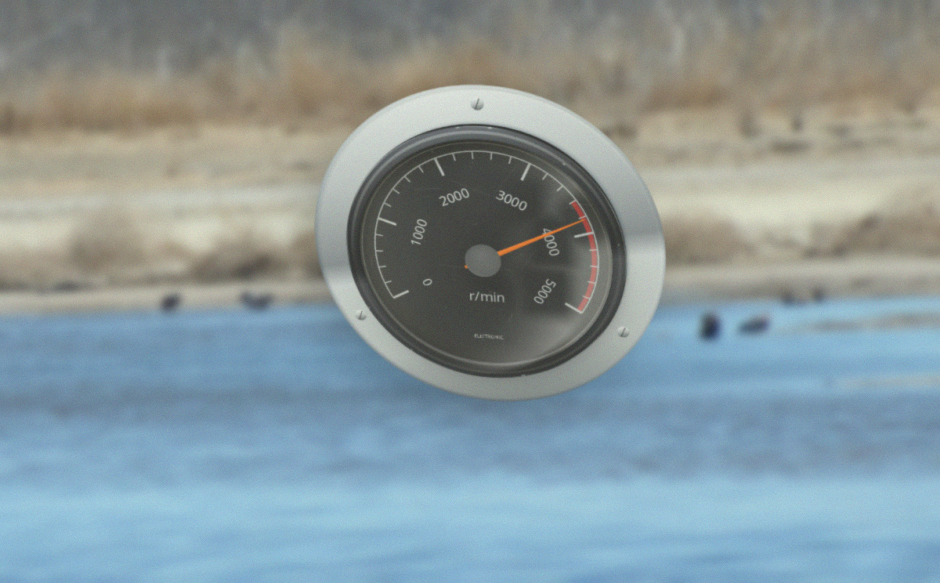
value=3800 unit=rpm
